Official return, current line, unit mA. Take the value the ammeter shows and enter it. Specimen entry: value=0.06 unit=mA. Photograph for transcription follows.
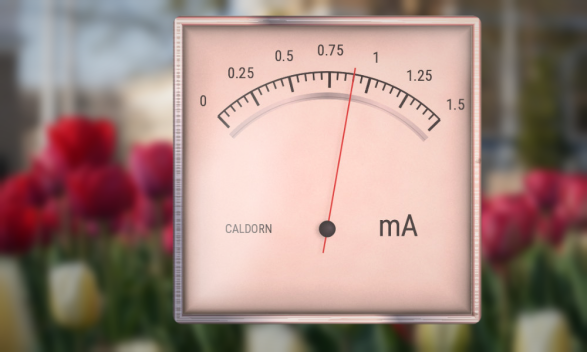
value=0.9 unit=mA
